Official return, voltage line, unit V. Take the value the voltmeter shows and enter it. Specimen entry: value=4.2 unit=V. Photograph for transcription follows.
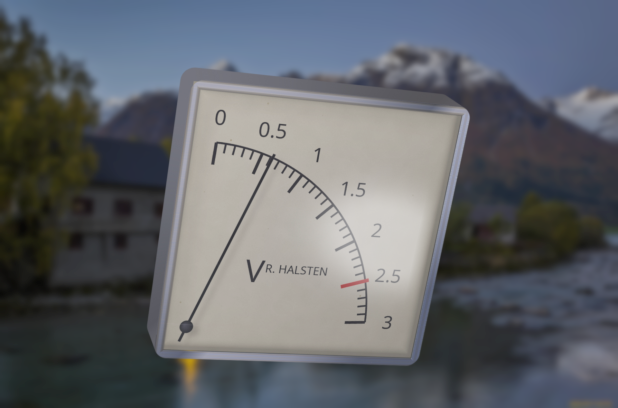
value=0.6 unit=V
